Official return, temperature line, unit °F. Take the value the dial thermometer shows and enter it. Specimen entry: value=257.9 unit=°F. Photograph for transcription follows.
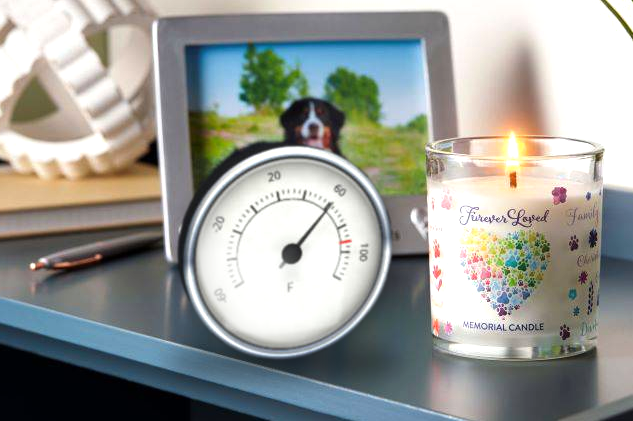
value=60 unit=°F
